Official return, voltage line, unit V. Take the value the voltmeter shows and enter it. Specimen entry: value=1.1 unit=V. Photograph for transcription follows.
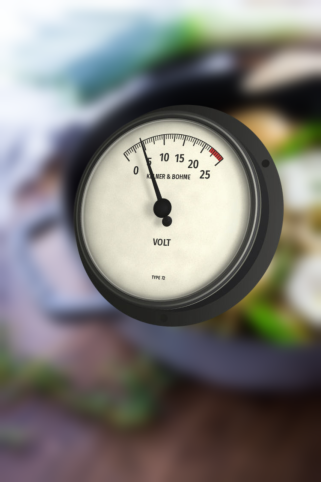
value=5 unit=V
